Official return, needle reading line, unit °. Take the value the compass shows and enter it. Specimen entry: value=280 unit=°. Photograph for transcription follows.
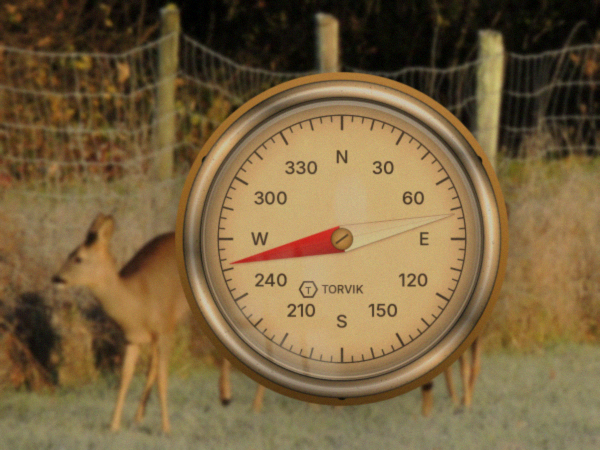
value=257.5 unit=°
